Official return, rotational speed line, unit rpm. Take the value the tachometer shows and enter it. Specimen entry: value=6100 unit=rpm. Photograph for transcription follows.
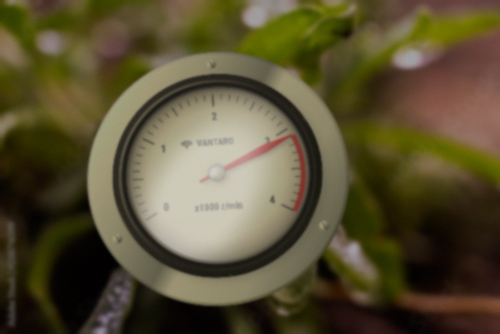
value=3100 unit=rpm
